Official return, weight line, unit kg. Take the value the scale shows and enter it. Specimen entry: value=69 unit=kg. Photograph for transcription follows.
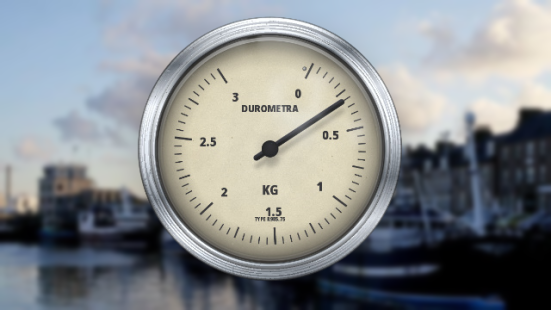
value=0.3 unit=kg
